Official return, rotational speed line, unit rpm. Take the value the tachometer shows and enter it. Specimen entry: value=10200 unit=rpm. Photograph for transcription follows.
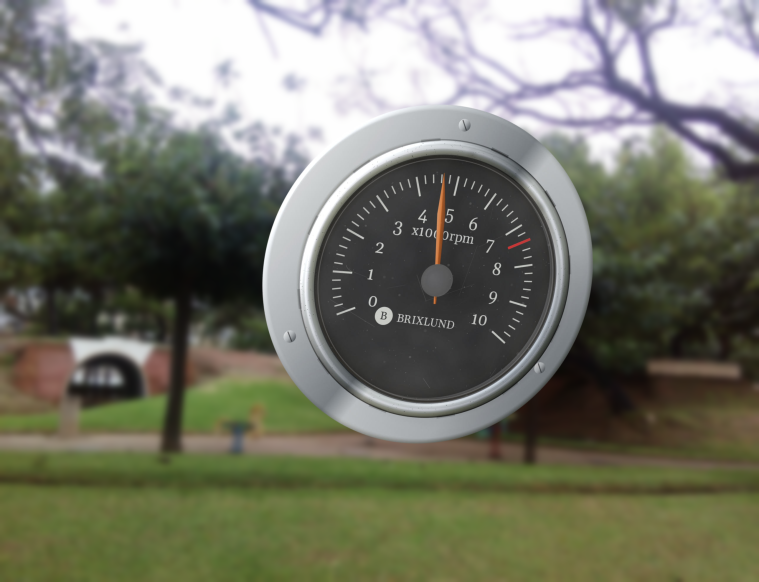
value=4600 unit=rpm
